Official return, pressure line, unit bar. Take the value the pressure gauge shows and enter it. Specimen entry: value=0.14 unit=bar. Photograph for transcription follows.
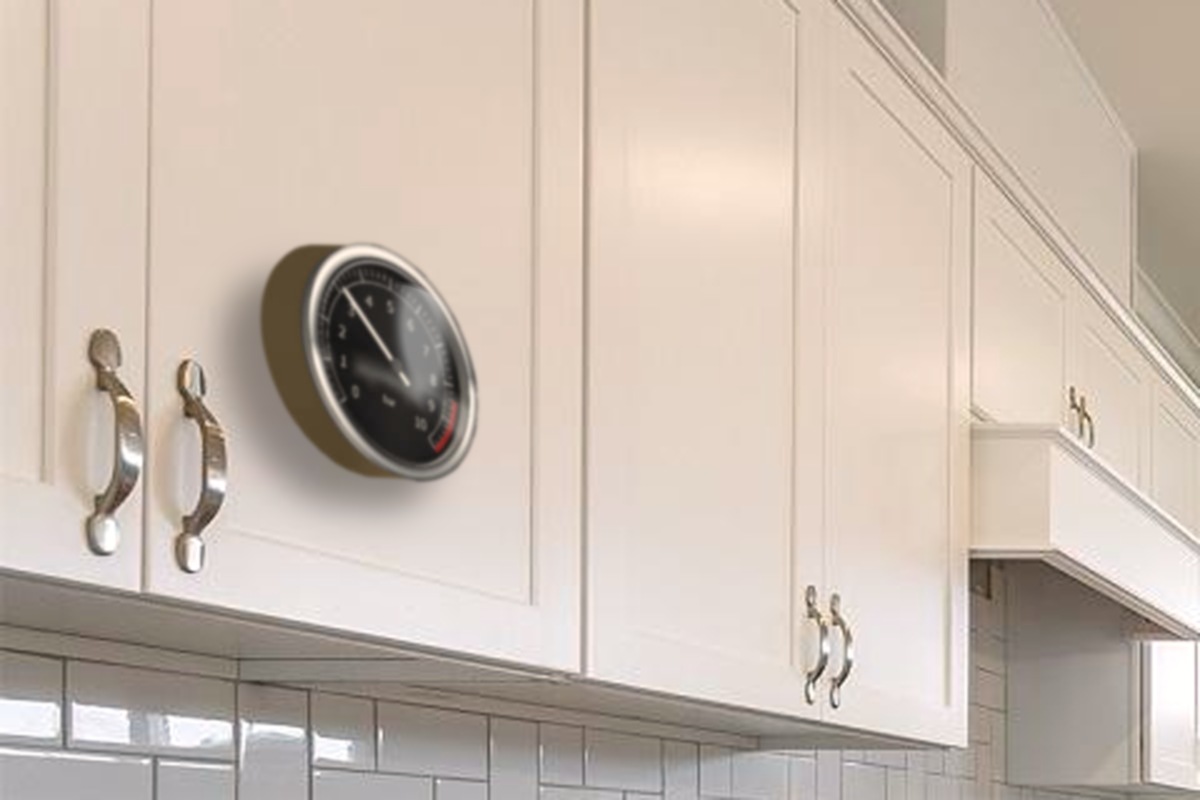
value=3 unit=bar
